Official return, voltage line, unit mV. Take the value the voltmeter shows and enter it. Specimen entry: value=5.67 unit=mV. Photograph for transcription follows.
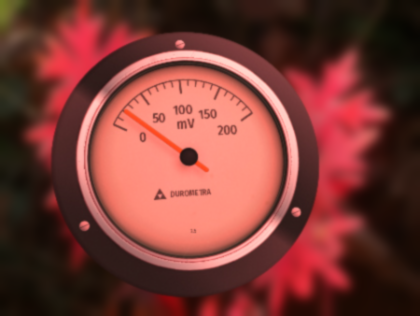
value=20 unit=mV
